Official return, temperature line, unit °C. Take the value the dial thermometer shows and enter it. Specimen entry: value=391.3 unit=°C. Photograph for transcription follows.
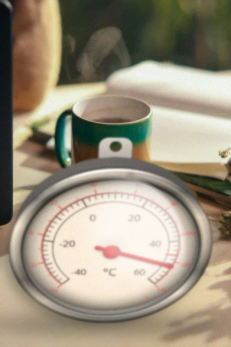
value=50 unit=°C
